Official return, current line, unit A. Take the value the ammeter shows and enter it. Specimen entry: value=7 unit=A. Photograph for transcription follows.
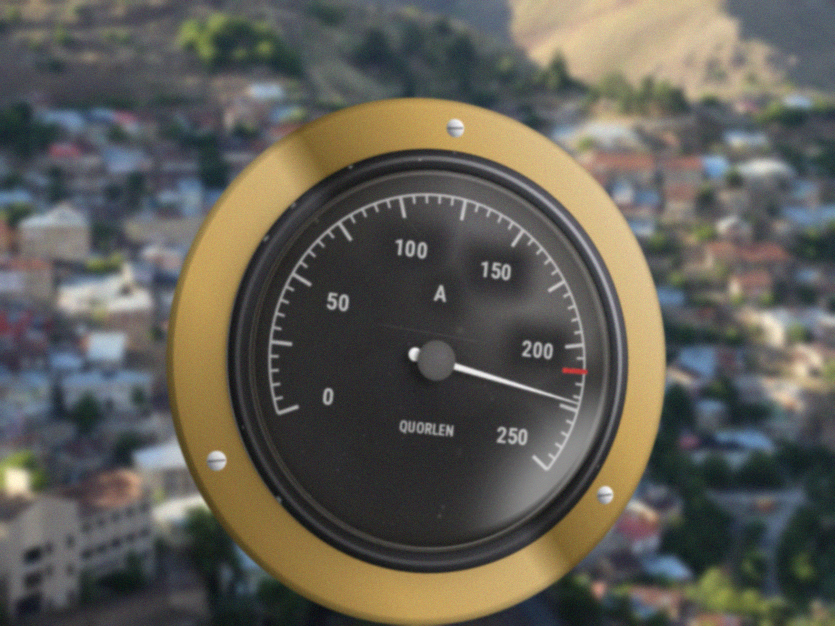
value=222.5 unit=A
